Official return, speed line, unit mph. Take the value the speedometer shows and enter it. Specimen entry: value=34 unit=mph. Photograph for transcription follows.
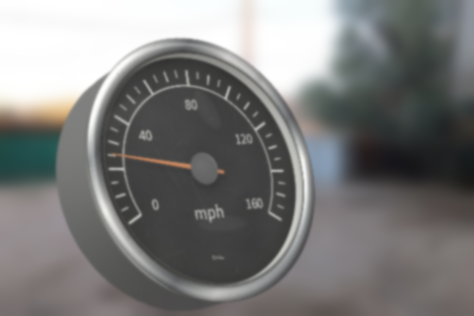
value=25 unit=mph
